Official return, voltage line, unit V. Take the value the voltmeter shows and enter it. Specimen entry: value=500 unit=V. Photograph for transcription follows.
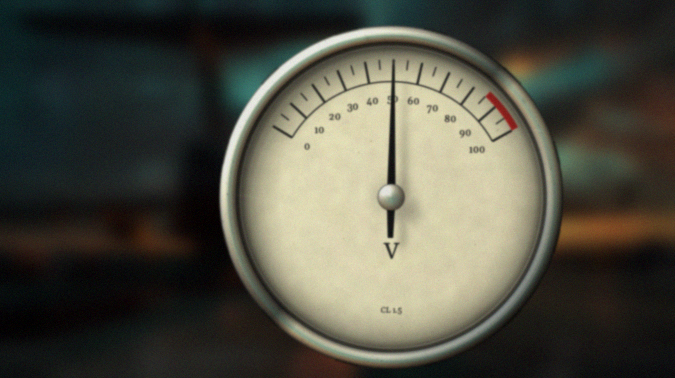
value=50 unit=V
